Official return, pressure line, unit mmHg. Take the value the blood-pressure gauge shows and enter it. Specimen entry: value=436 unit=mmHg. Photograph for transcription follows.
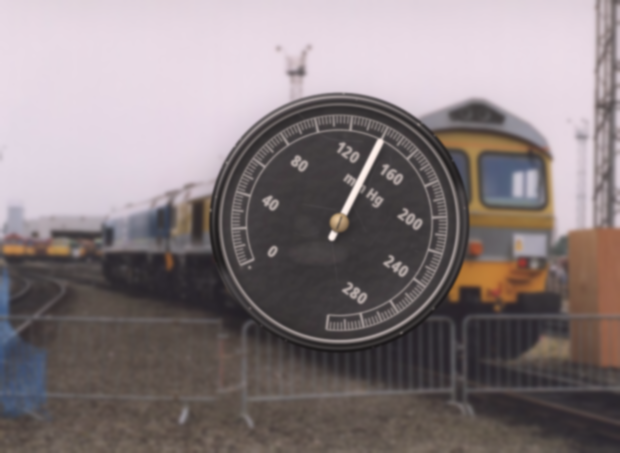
value=140 unit=mmHg
